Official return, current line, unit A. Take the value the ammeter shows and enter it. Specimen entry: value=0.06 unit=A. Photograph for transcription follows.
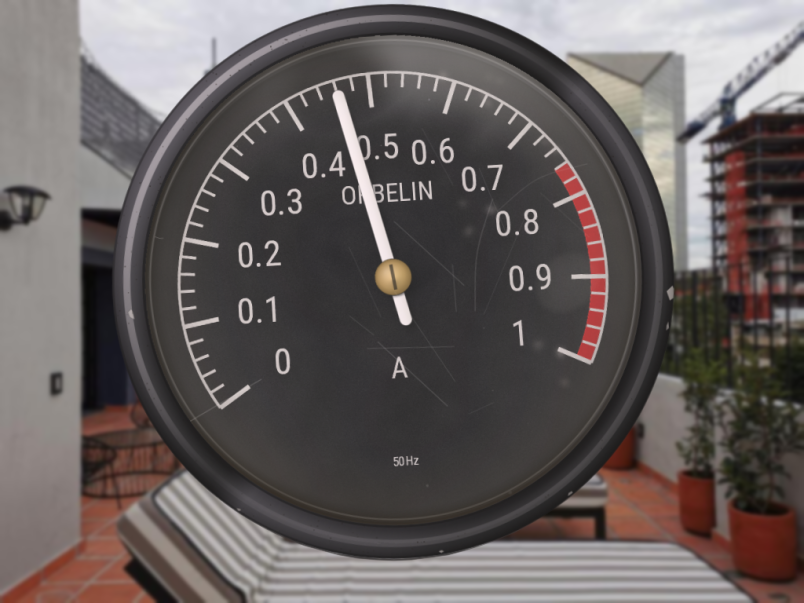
value=0.46 unit=A
